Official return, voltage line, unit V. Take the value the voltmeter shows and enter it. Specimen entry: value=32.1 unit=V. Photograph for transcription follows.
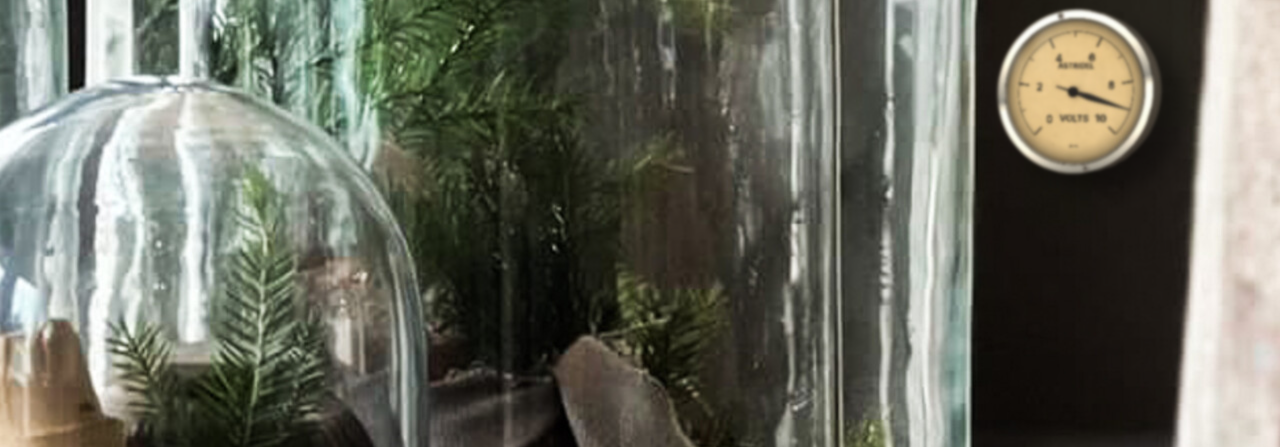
value=9 unit=V
